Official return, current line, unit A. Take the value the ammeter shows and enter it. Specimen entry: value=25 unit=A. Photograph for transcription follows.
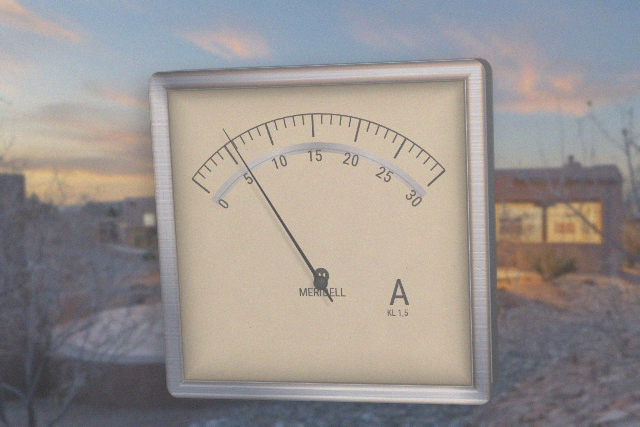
value=6 unit=A
